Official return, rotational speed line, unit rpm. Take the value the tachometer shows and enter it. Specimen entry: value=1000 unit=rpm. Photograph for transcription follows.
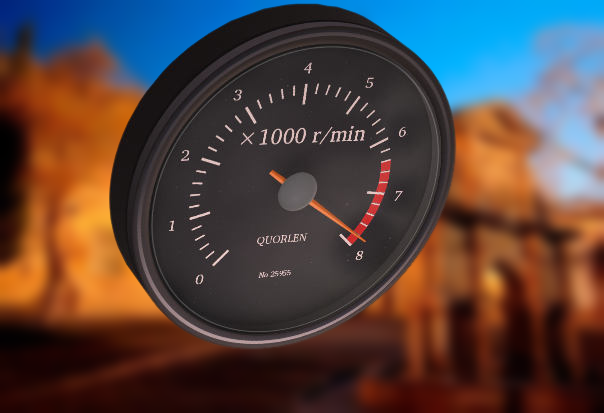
value=7800 unit=rpm
